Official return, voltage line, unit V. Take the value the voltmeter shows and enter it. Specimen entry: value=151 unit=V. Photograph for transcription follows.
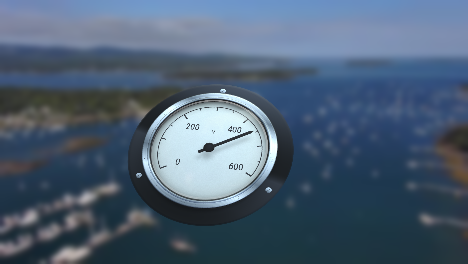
value=450 unit=V
